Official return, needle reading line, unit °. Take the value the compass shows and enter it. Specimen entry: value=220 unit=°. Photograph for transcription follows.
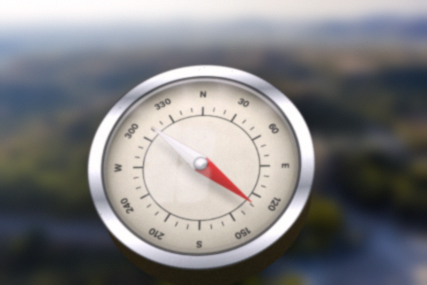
value=130 unit=°
